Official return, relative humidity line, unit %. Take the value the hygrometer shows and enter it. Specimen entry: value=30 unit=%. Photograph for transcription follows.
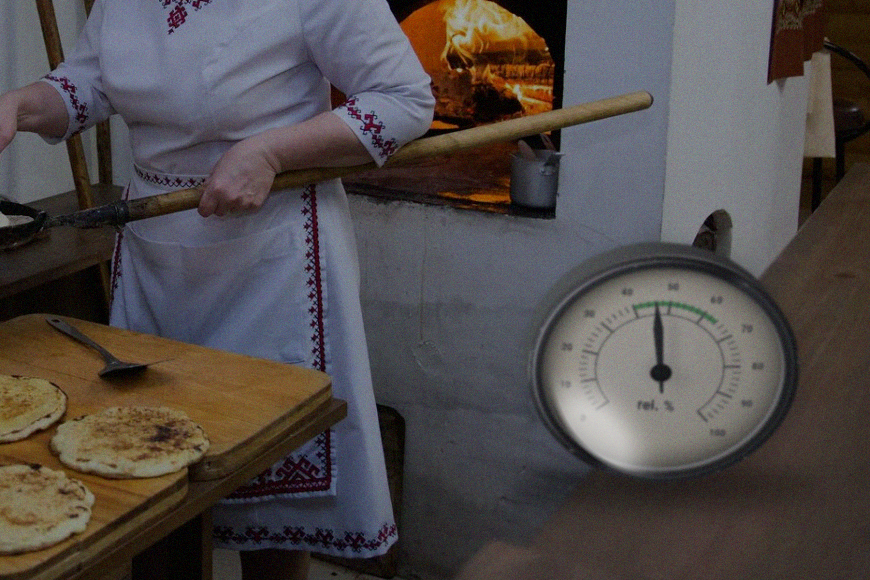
value=46 unit=%
